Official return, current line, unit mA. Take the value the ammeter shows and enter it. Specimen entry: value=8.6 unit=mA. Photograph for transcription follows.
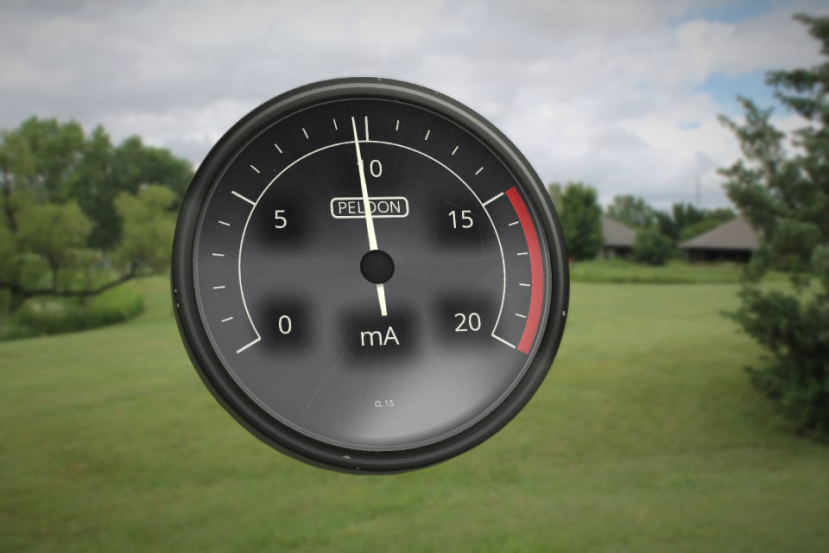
value=9.5 unit=mA
